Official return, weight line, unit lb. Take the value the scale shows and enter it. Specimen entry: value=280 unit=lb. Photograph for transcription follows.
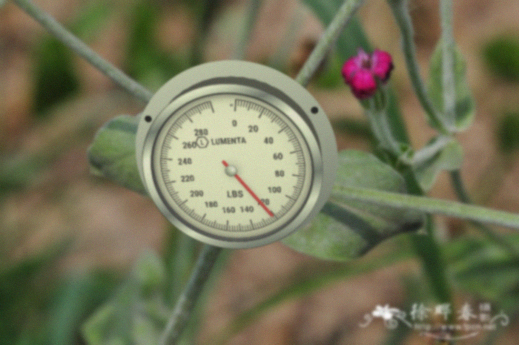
value=120 unit=lb
